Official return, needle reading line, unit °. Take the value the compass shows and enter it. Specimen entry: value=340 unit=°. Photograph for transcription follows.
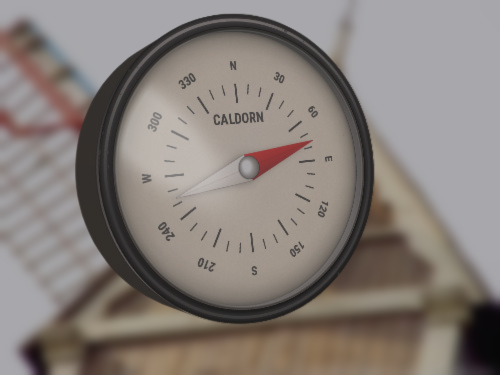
value=75 unit=°
